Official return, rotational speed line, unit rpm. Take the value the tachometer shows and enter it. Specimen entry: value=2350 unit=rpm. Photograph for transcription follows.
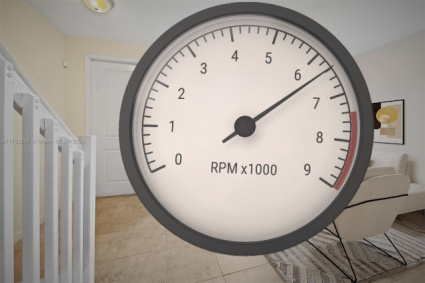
value=6400 unit=rpm
